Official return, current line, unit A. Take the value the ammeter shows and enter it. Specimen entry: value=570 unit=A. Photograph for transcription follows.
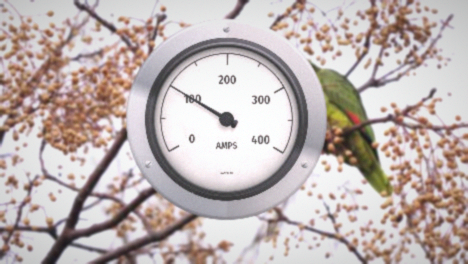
value=100 unit=A
